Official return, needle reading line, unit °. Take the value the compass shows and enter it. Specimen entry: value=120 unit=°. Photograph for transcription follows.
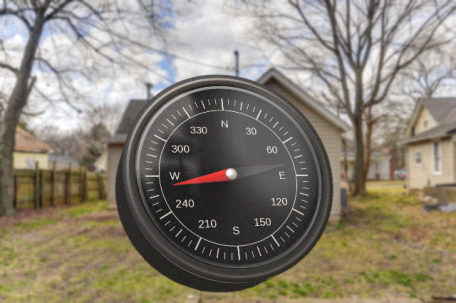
value=260 unit=°
